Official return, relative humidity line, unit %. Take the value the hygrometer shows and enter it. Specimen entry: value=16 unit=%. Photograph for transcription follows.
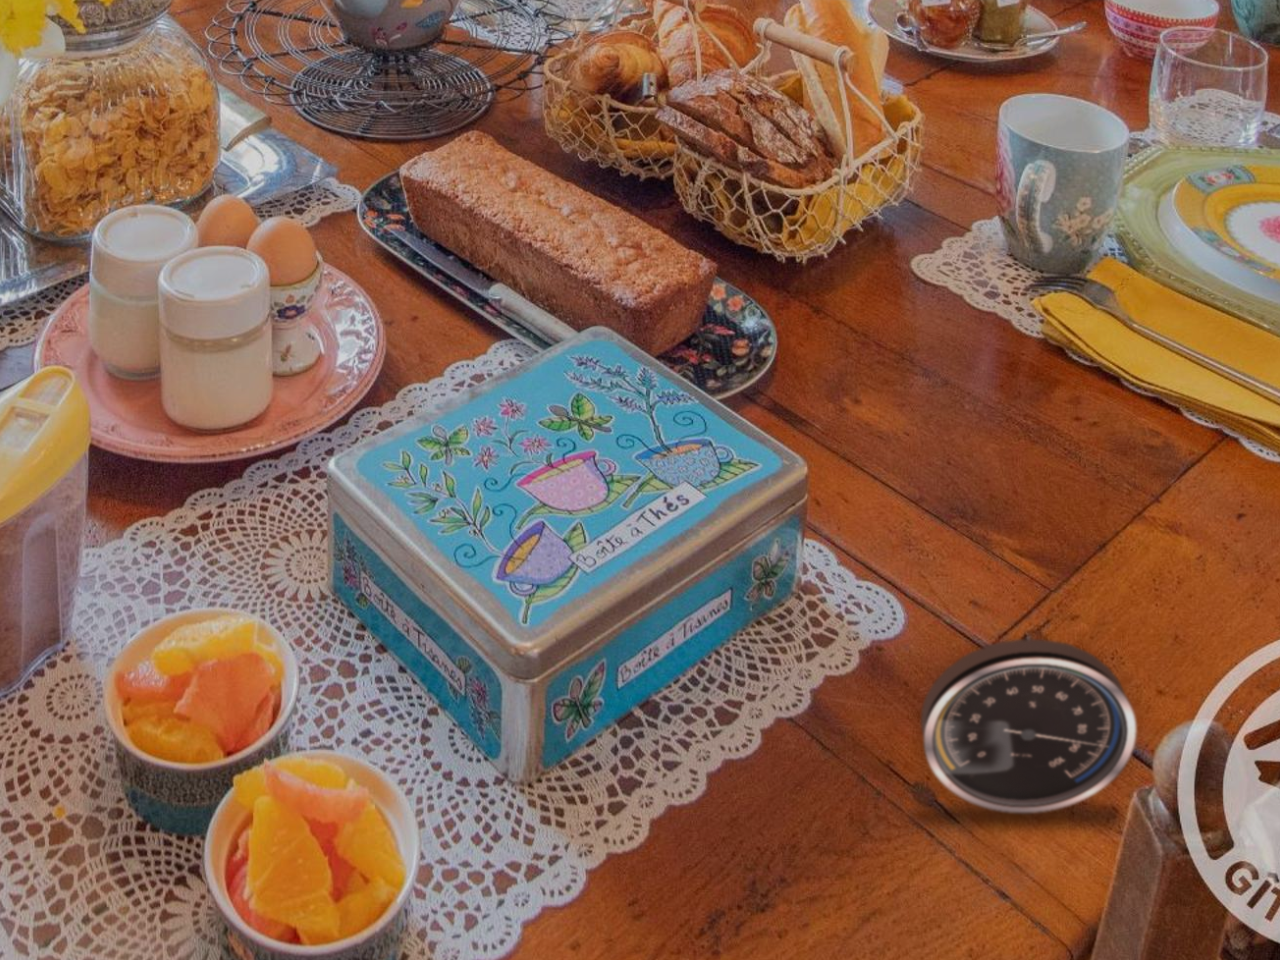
value=85 unit=%
